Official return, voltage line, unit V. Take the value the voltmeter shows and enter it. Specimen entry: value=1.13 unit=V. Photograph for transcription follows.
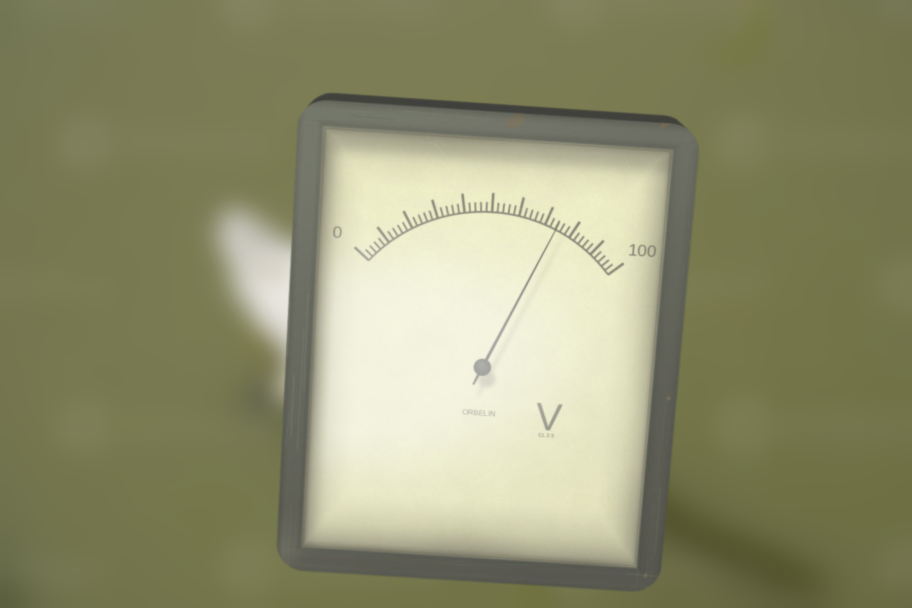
value=74 unit=V
